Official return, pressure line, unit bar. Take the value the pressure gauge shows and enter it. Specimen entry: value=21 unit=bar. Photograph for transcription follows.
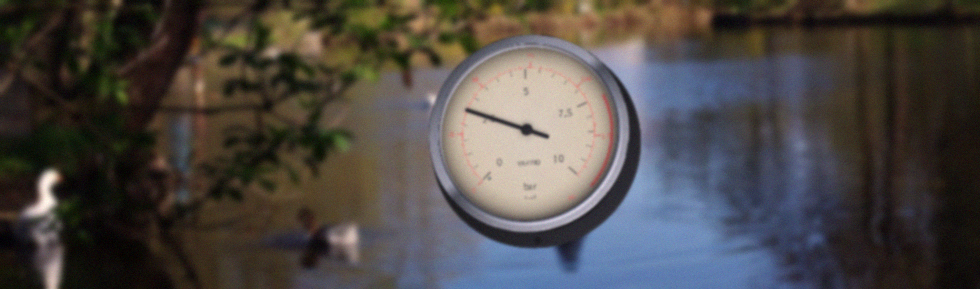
value=2.5 unit=bar
